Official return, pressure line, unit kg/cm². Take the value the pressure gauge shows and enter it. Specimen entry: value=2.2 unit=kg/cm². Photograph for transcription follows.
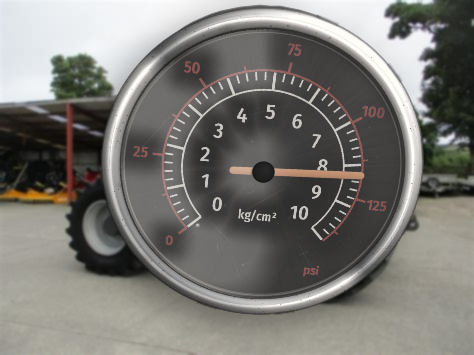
value=8.2 unit=kg/cm²
